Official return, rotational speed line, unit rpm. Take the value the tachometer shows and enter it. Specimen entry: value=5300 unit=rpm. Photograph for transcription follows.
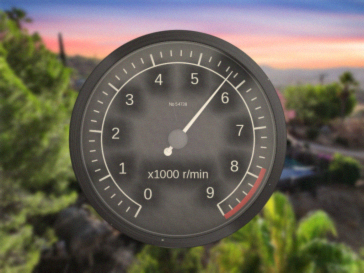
value=5700 unit=rpm
